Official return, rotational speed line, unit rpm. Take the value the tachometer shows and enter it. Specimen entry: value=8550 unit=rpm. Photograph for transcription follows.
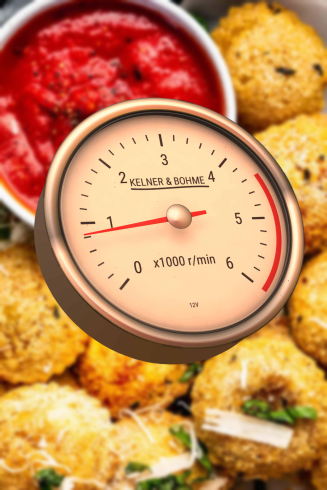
value=800 unit=rpm
